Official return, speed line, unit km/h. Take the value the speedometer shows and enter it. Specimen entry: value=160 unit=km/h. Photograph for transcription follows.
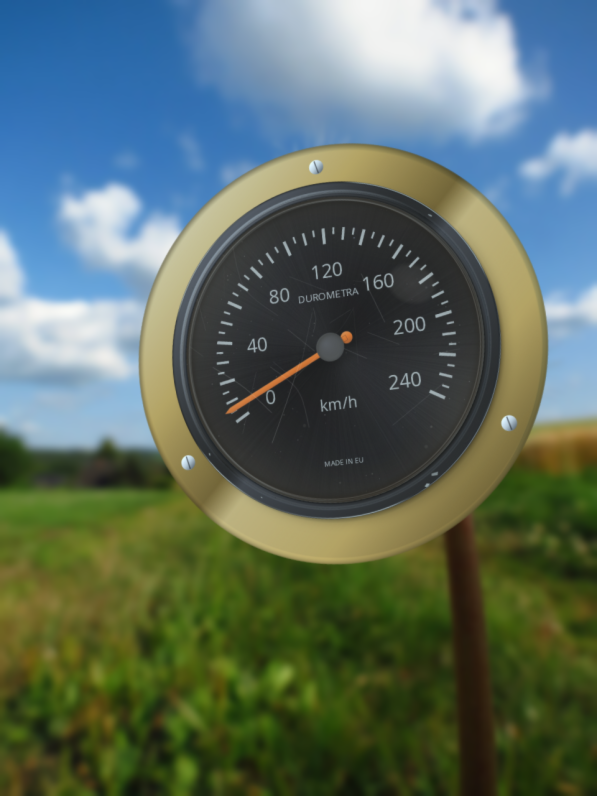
value=5 unit=km/h
